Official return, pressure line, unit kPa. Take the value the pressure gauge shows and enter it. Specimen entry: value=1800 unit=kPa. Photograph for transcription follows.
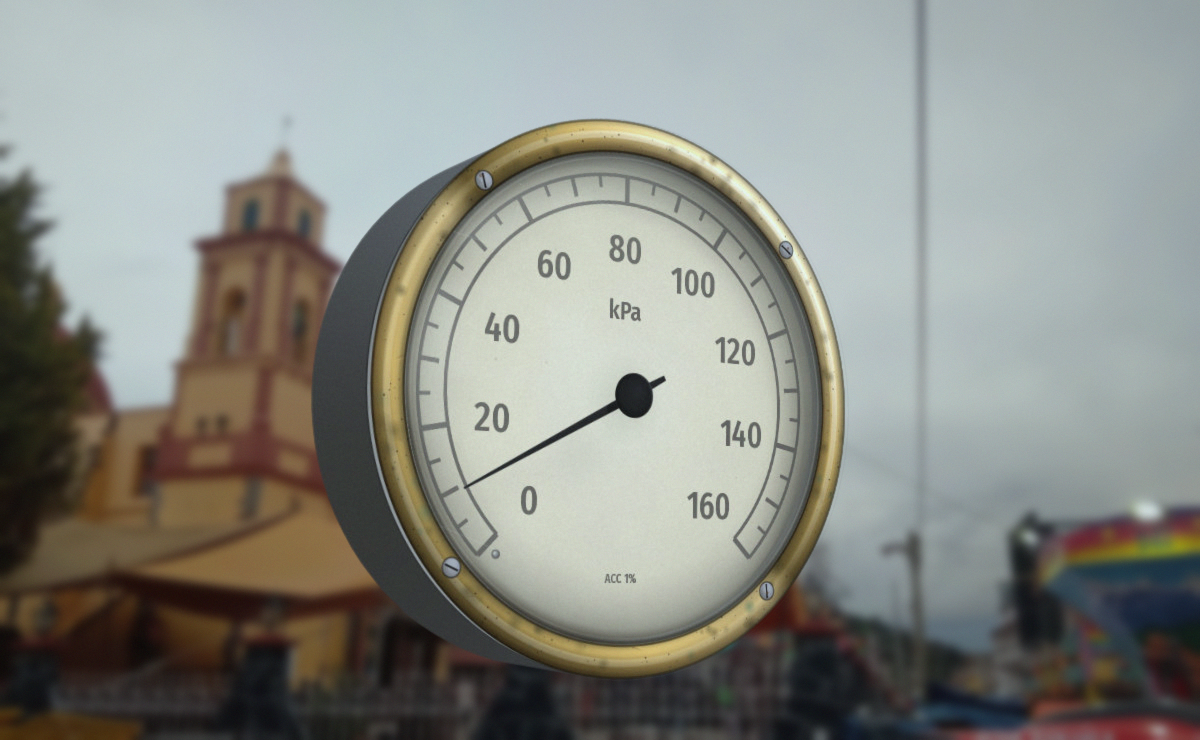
value=10 unit=kPa
